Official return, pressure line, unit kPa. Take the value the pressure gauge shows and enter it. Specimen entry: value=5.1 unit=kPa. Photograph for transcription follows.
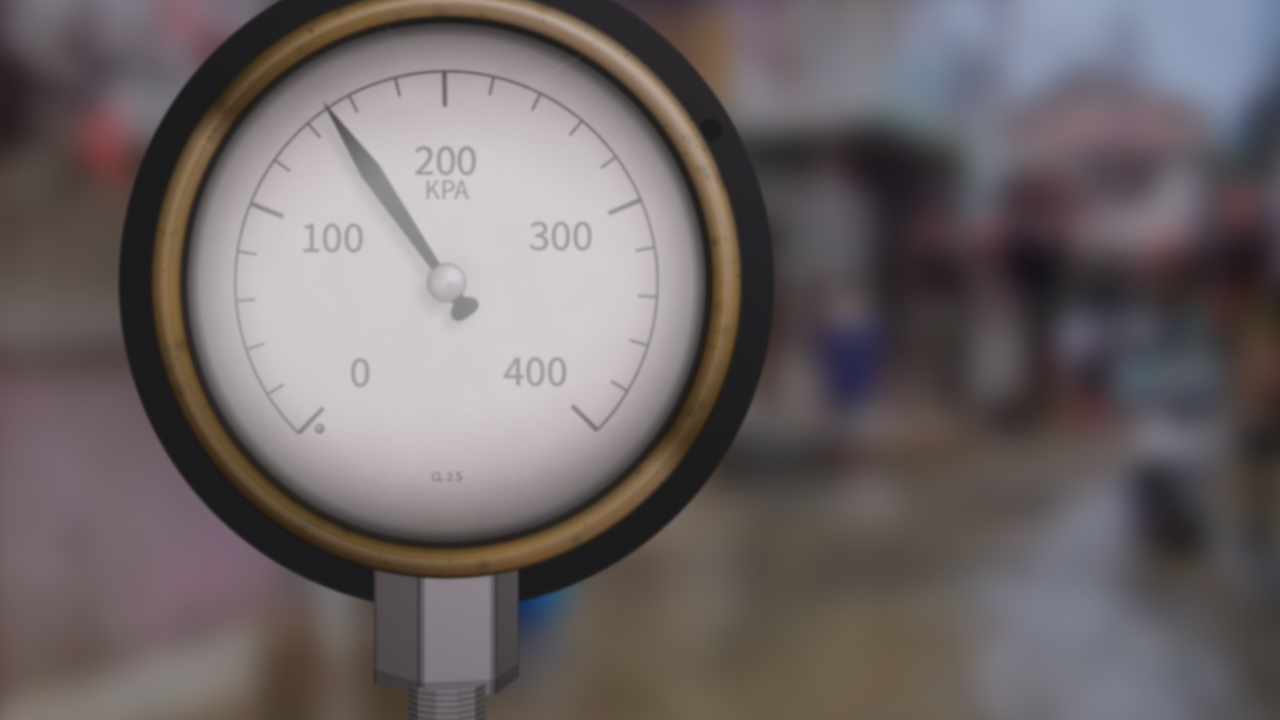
value=150 unit=kPa
